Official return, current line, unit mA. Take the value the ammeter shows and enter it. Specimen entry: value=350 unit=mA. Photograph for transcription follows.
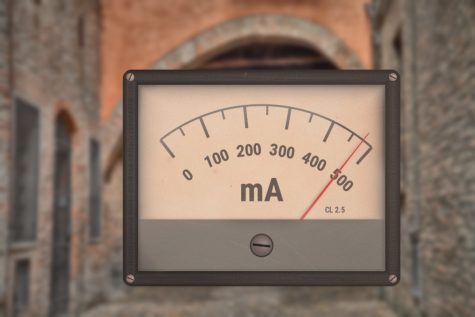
value=475 unit=mA
